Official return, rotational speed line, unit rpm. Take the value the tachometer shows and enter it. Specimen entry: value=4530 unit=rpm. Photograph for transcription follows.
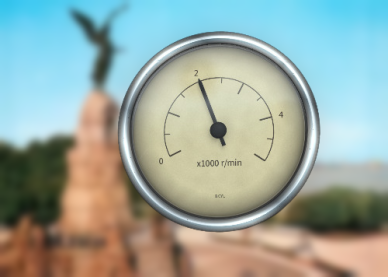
value=2000 unit=rpm
